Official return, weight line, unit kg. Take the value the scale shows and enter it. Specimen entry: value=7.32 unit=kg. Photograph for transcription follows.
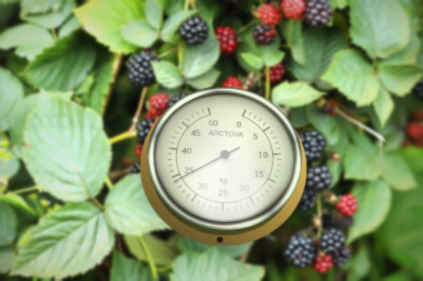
value=34 unit=kg
